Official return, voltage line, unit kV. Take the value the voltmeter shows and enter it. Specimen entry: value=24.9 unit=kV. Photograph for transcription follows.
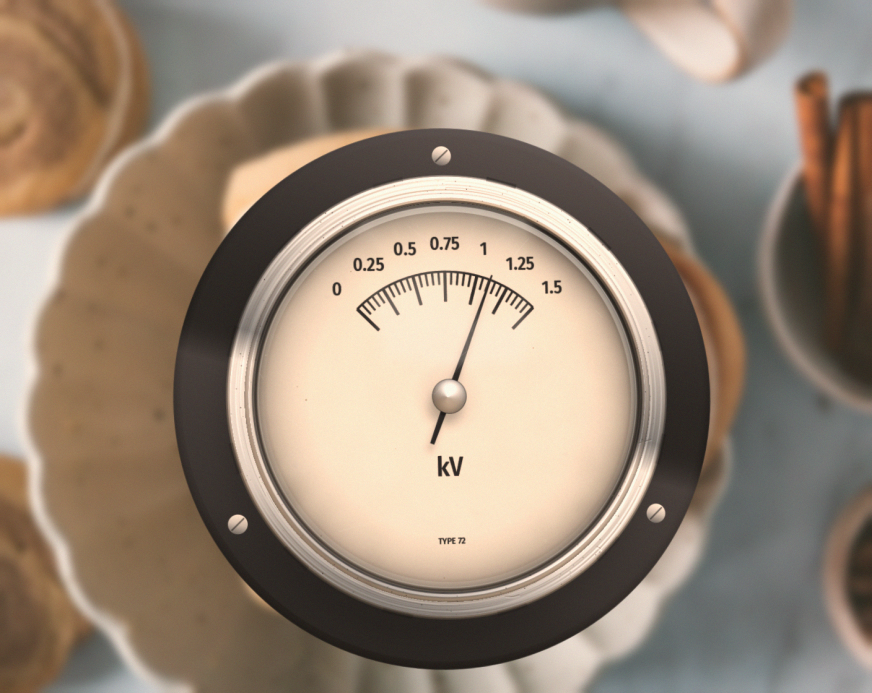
value=1.1 unit=kV
